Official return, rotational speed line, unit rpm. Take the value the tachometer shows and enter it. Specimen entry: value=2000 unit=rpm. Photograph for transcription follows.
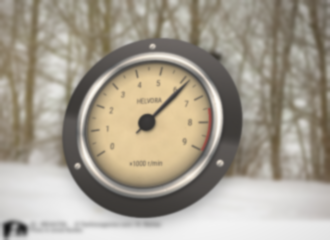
value=6250 unit=rpm
